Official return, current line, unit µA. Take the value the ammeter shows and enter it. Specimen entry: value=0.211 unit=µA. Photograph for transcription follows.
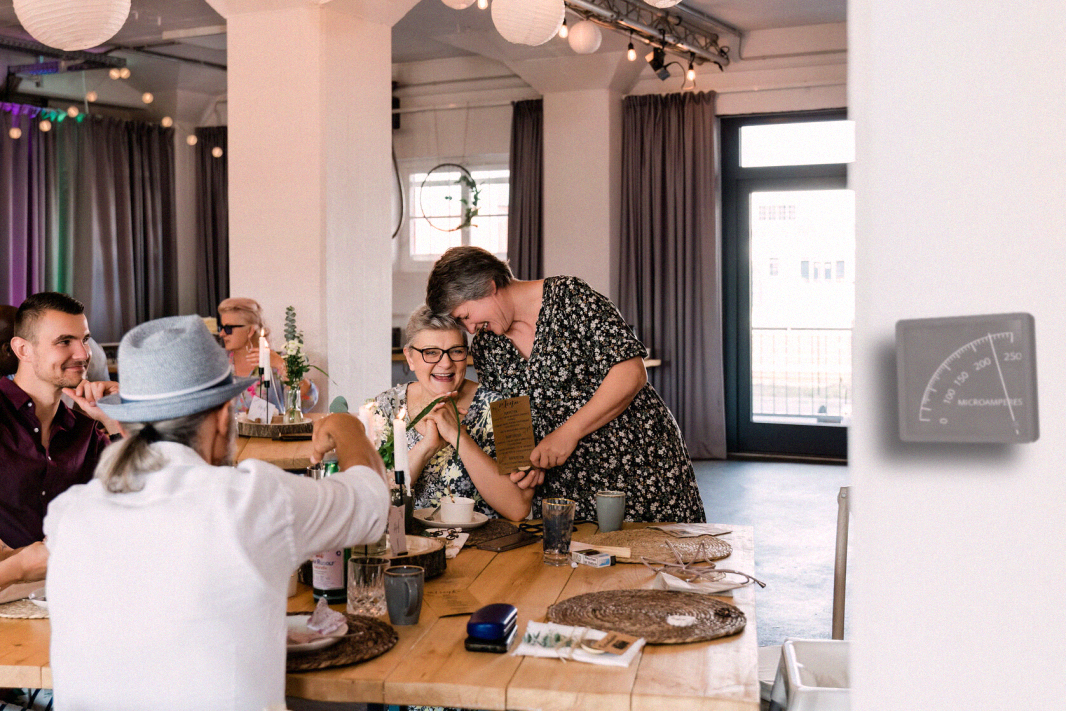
value=225 unit=µA
